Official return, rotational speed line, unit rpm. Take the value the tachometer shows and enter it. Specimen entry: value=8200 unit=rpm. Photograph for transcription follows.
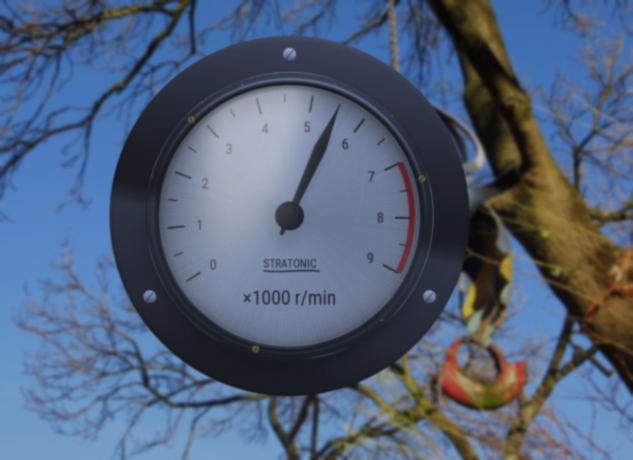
value=5500 unit=rpm
